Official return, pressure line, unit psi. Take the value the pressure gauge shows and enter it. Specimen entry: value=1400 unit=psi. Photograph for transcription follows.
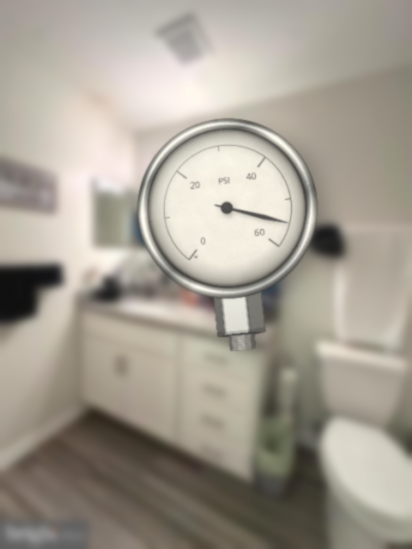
value=55 unit=psi
